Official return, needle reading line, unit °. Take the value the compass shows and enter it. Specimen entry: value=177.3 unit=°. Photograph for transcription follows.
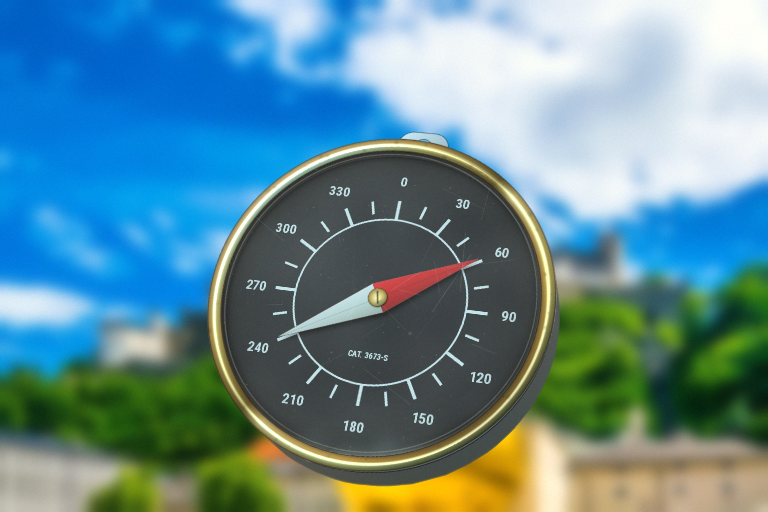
value=60 unit=°
